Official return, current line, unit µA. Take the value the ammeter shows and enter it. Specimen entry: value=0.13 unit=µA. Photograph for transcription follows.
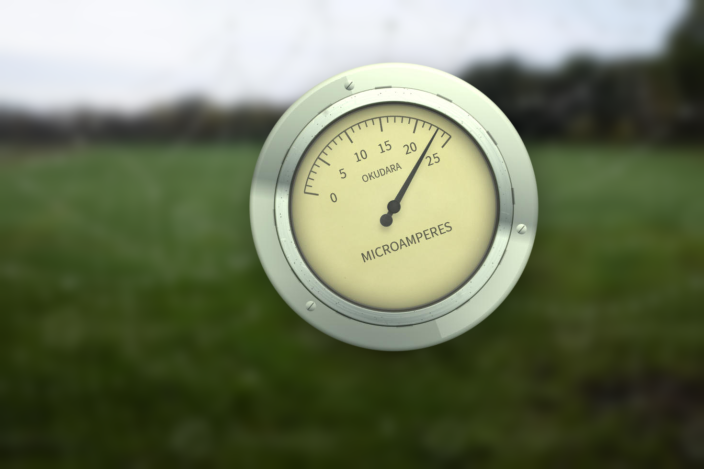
value=23 unit=µA
